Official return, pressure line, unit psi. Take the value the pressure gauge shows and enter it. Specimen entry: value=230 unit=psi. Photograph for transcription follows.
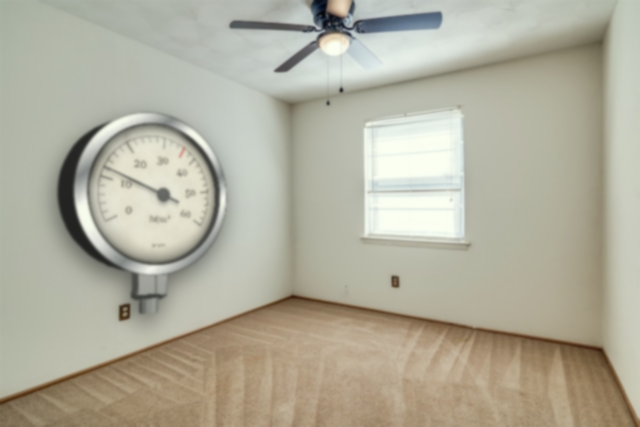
value=12 unit=psi
